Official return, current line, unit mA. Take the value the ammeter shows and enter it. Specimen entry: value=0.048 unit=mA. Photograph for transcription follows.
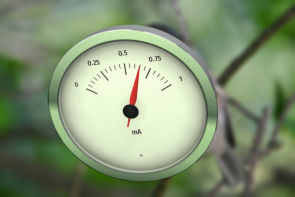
value=0.65 unit=mA
